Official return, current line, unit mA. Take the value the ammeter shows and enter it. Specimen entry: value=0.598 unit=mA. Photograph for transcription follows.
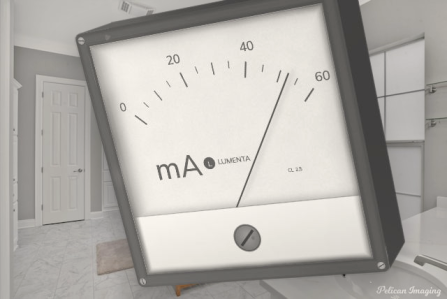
value=52.5 unit=mA
